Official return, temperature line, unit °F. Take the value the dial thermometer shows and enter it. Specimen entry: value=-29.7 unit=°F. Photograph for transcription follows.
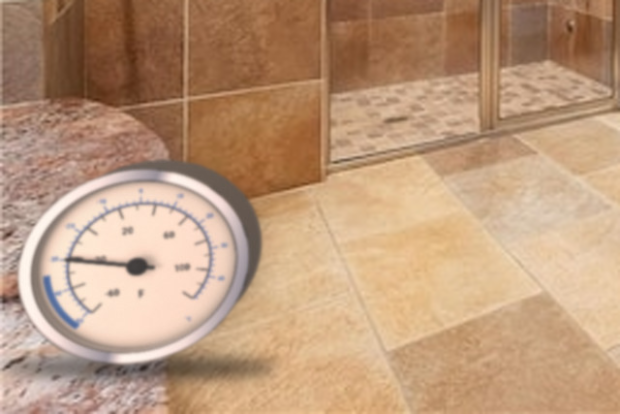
value=-20 unit=°F
